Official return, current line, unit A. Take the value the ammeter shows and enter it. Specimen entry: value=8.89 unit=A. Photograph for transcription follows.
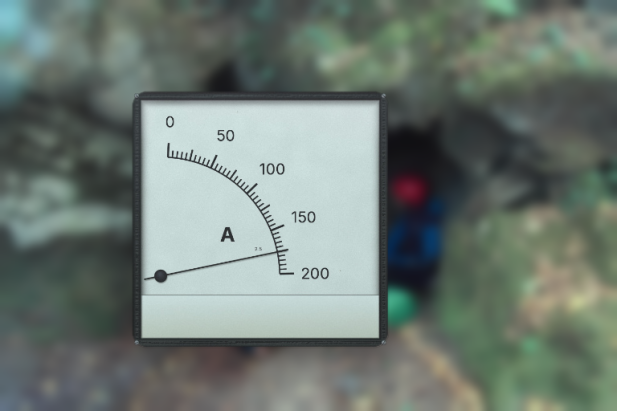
value=175 unit=A
